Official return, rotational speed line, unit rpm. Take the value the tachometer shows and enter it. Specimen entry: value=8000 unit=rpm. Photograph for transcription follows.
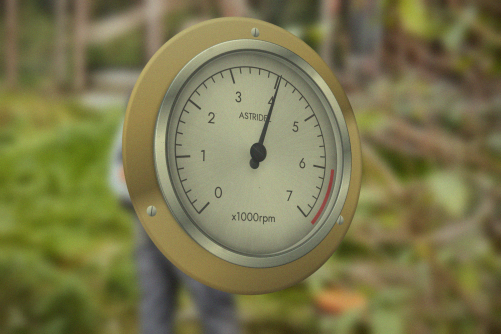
value=4000 unit=rpm
